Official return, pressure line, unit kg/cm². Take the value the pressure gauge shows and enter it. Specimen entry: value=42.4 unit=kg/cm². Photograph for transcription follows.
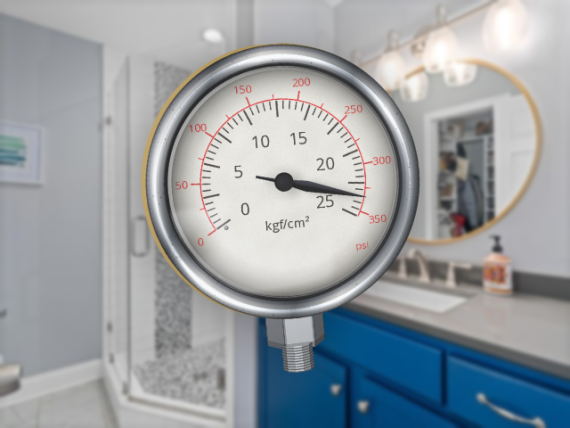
value=23.5 unit=kg/cm²
